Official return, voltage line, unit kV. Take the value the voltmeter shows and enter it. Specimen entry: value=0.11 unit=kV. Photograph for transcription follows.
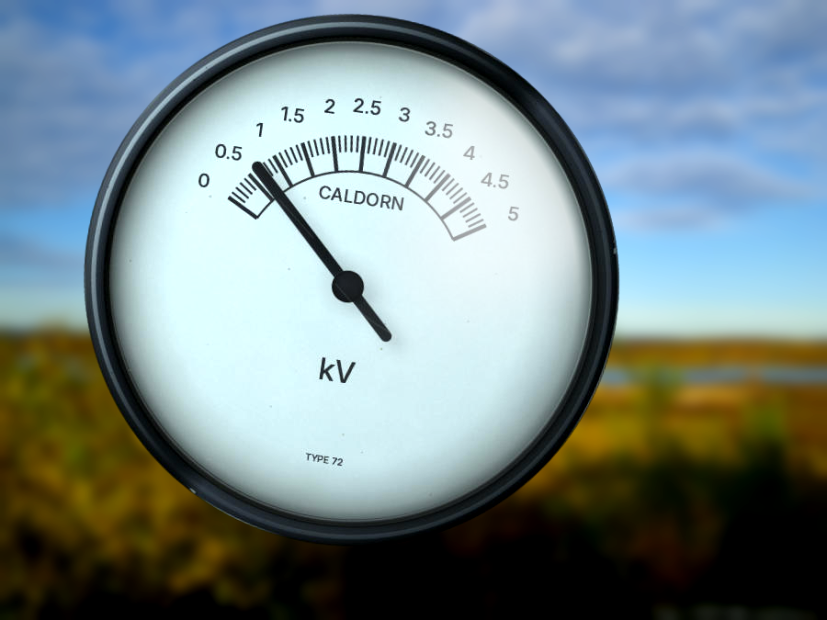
value=0.7 unit=kV
